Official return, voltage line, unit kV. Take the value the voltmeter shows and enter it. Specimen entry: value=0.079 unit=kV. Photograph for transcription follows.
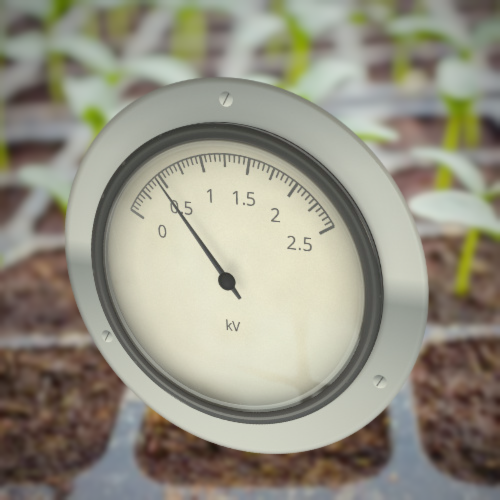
value=0.5 unit=kV
